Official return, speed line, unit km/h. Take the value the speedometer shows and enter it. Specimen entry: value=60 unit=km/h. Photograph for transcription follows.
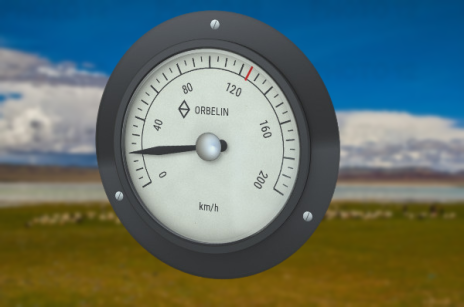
value=20 unit=km/h
